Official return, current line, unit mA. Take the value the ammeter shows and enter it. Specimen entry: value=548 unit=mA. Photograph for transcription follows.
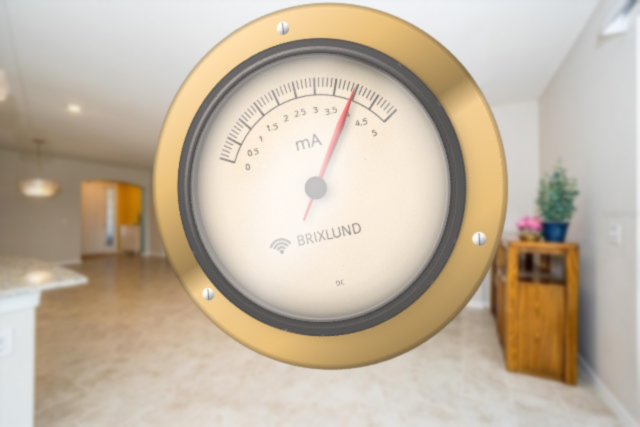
value=4 unit=mA
